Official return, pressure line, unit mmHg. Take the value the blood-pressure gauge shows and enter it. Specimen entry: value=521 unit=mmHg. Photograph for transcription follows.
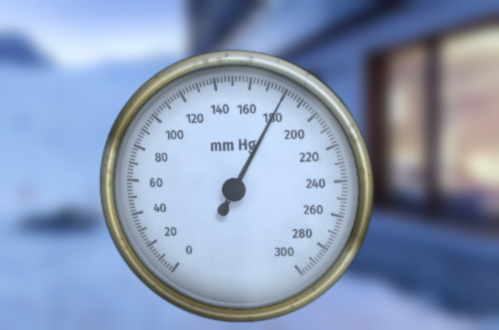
value=180 unit=mmHg
